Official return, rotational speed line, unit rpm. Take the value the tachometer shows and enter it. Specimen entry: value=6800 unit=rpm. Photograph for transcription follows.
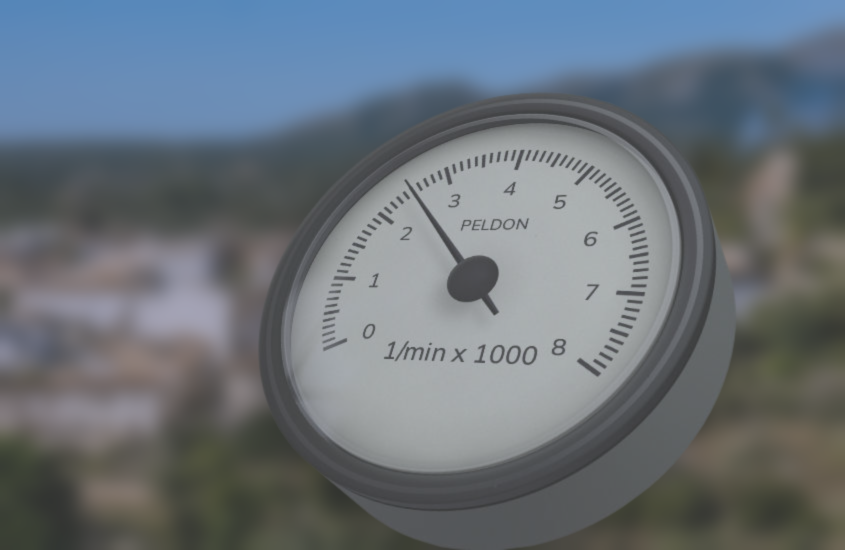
value=2500 unit=rpm
